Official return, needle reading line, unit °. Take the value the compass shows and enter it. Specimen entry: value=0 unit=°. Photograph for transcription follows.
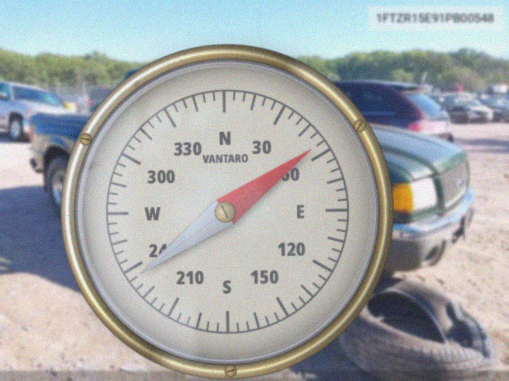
value=55 unit=°
